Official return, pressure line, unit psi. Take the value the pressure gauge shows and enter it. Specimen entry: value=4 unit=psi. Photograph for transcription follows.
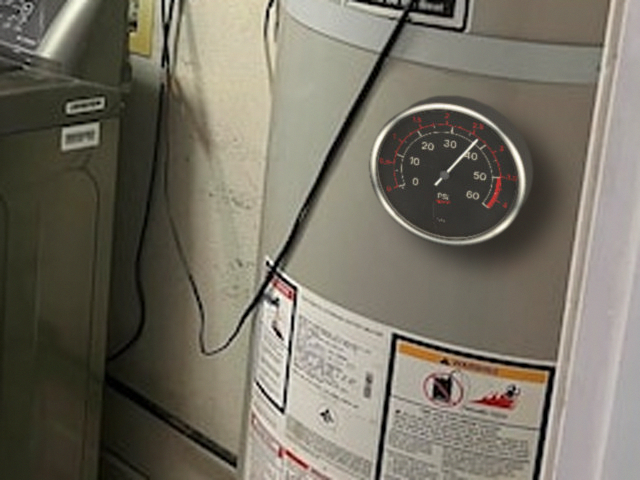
value=37.5 unit=psi
